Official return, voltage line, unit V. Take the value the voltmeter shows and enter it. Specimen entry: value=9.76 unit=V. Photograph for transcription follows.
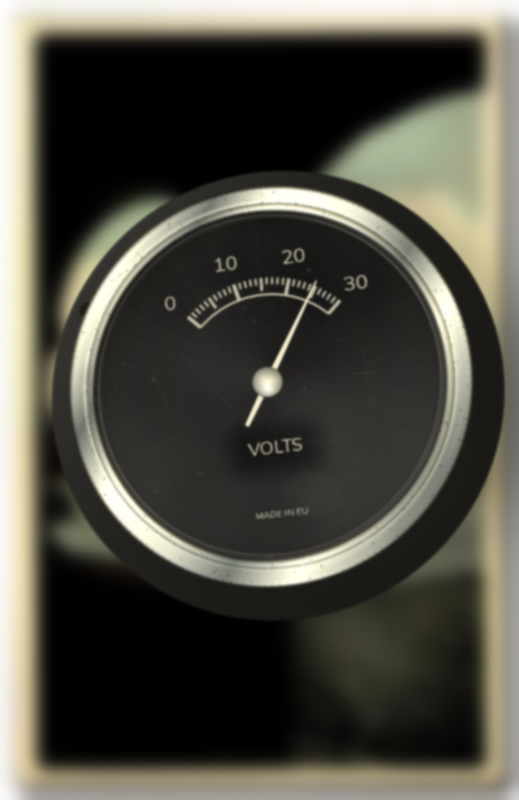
value=25 unit=V
